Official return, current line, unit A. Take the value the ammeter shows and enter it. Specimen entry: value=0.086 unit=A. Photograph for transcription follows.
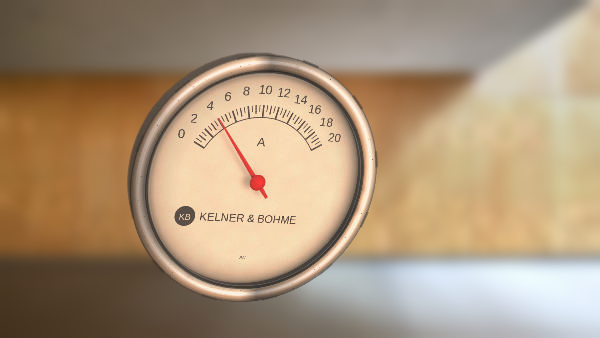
value=4 unit=A
